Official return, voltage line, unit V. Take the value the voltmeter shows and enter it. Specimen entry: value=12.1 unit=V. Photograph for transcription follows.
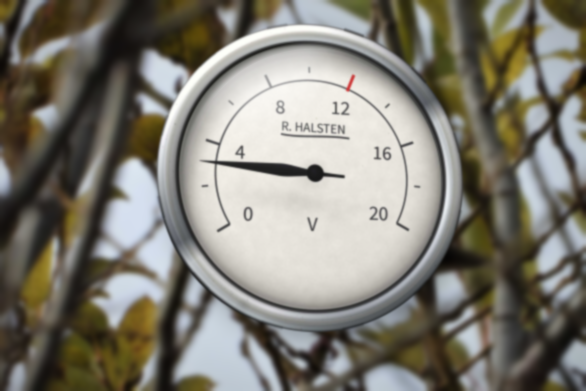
value=3 unit=V
